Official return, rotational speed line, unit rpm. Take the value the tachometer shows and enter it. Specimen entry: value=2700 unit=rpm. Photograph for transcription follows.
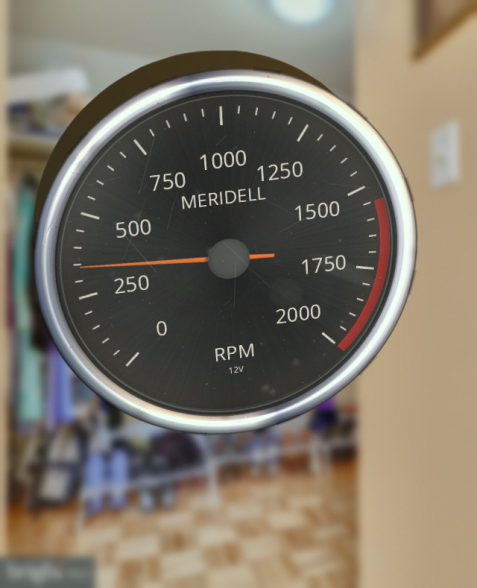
value=350 unit=rpm
